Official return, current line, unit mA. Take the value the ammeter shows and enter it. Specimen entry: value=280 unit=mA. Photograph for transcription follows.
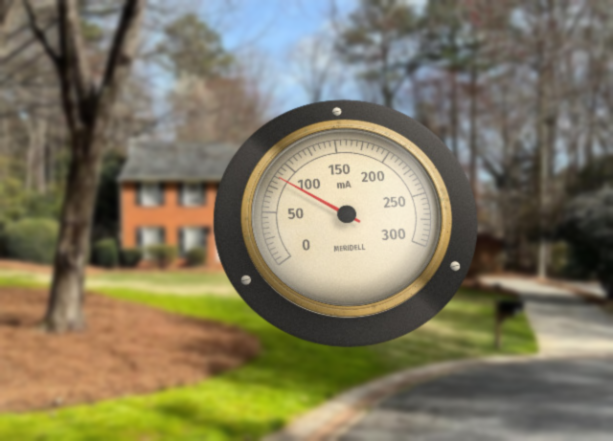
value=85 unit=mA
